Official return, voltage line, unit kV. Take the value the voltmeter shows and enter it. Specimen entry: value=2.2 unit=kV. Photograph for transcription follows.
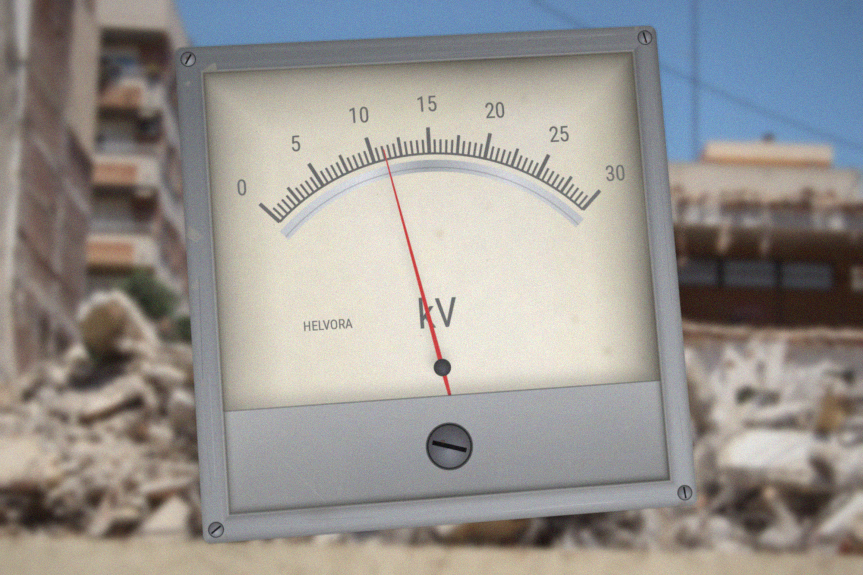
value=11 unit=kV
